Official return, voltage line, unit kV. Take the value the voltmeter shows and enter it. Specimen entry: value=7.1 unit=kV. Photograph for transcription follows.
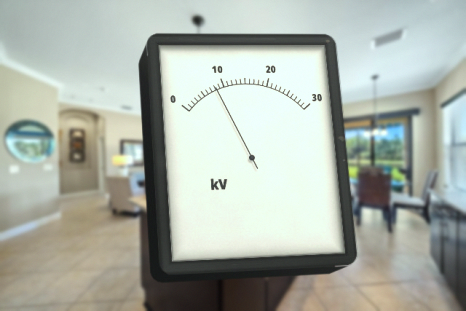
value=8 unit=kV
